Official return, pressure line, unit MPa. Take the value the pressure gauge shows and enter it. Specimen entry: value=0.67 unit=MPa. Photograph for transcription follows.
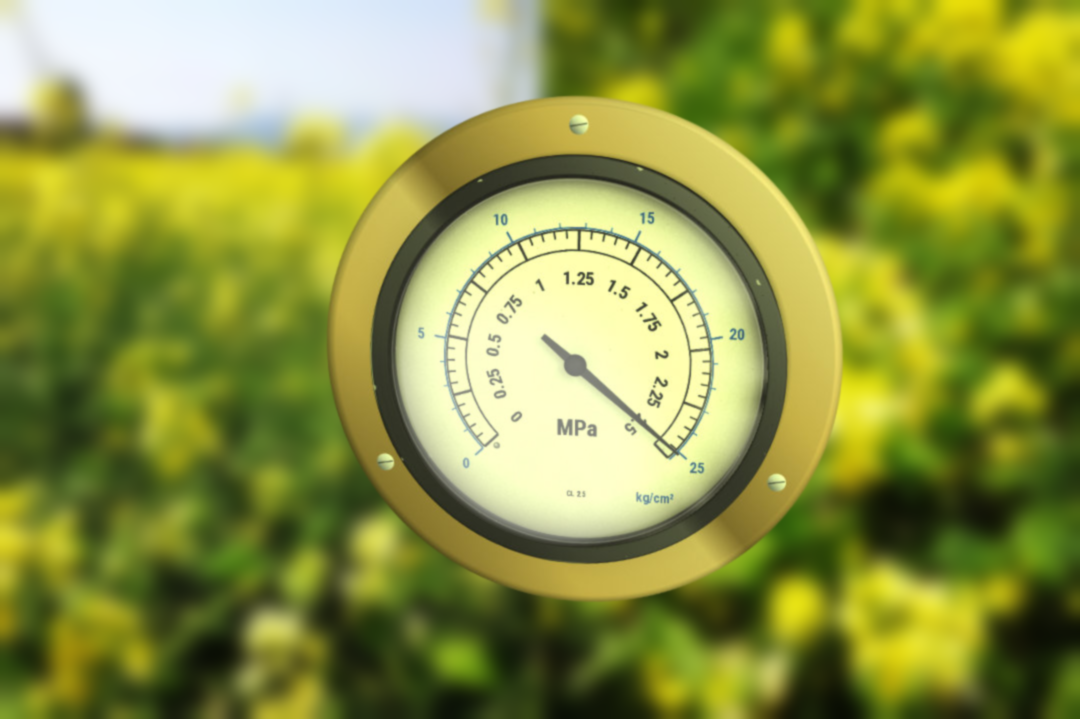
value=2.45 unit=MPa
